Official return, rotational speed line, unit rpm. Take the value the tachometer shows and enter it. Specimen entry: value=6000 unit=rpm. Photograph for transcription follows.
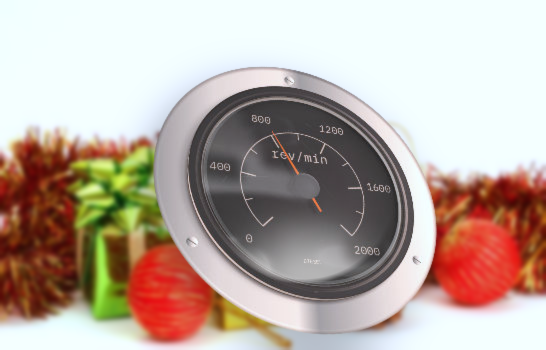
value=800 unit=rpm
